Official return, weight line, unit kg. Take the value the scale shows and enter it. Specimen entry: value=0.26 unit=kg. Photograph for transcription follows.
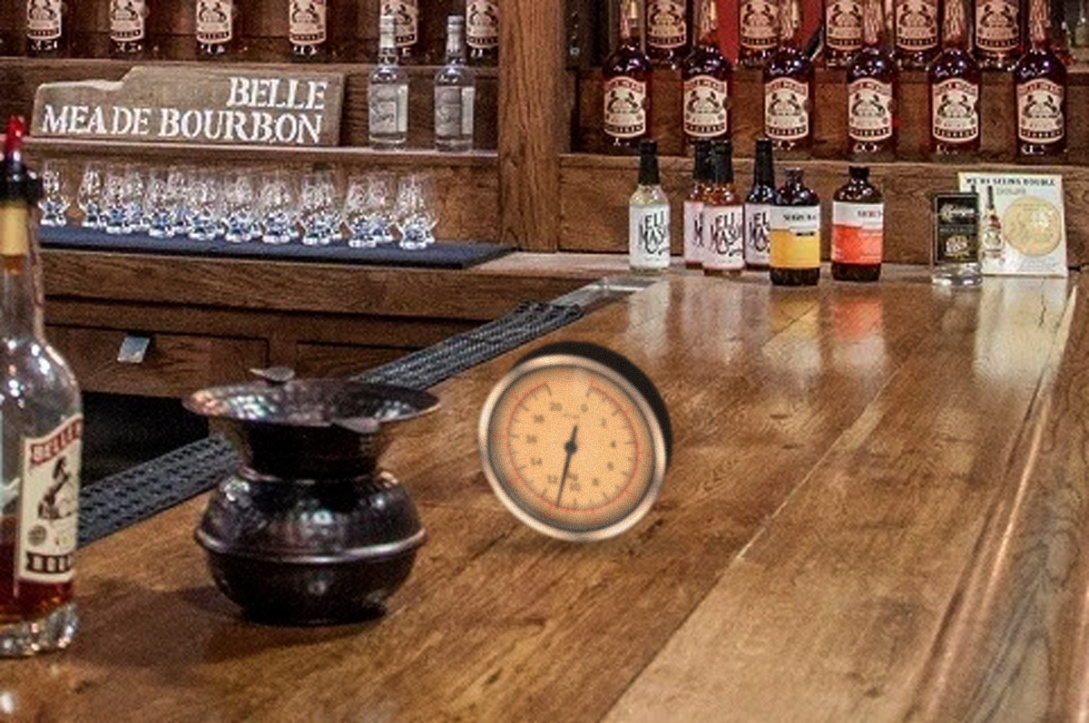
value=11 unit=kg
